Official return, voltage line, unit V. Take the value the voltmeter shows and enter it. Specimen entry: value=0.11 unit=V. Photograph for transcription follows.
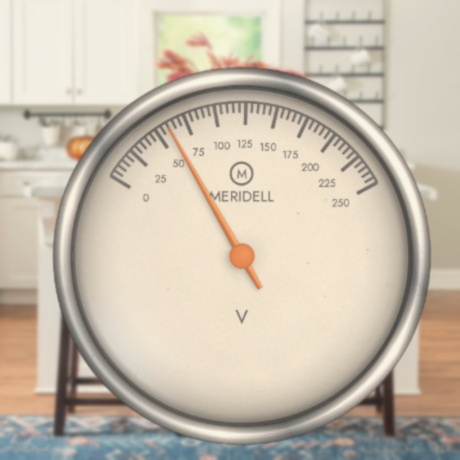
value=60 unit=V
